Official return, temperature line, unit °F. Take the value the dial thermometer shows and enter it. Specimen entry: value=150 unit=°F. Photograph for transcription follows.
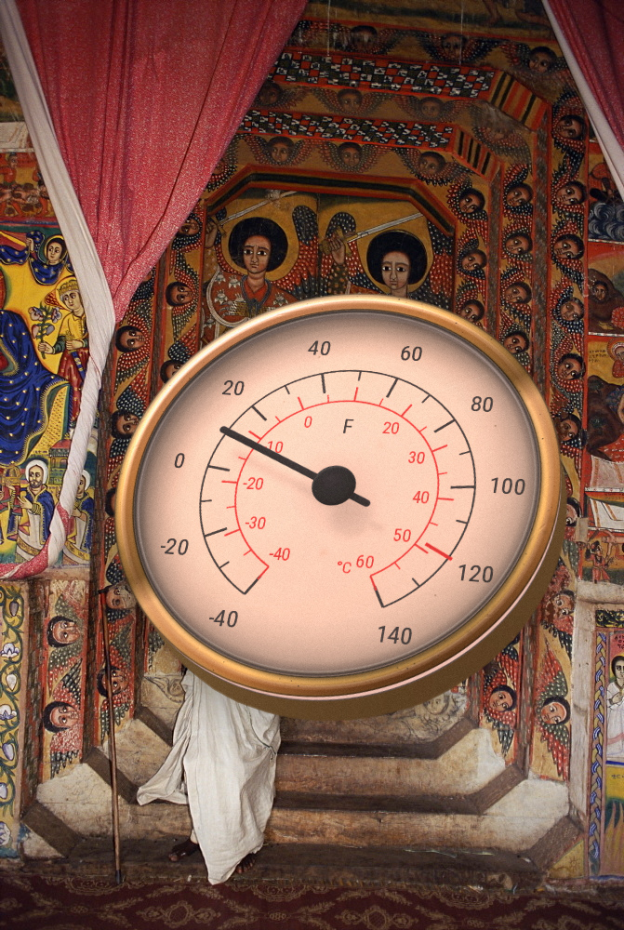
value=10 unit=°F
